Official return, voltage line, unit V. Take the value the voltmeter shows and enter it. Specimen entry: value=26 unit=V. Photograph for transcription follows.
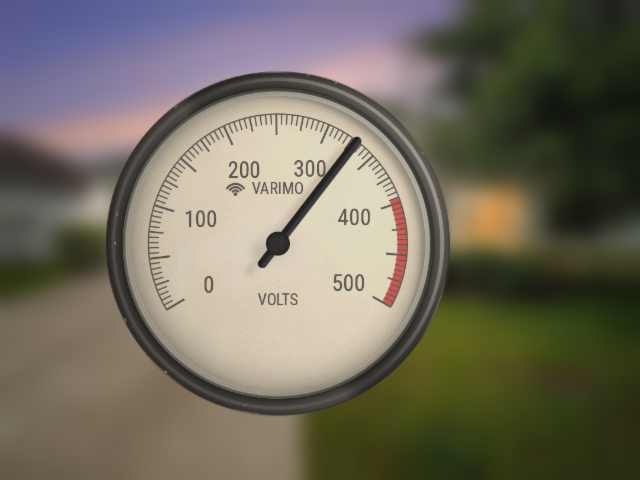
value=330 unit=V
